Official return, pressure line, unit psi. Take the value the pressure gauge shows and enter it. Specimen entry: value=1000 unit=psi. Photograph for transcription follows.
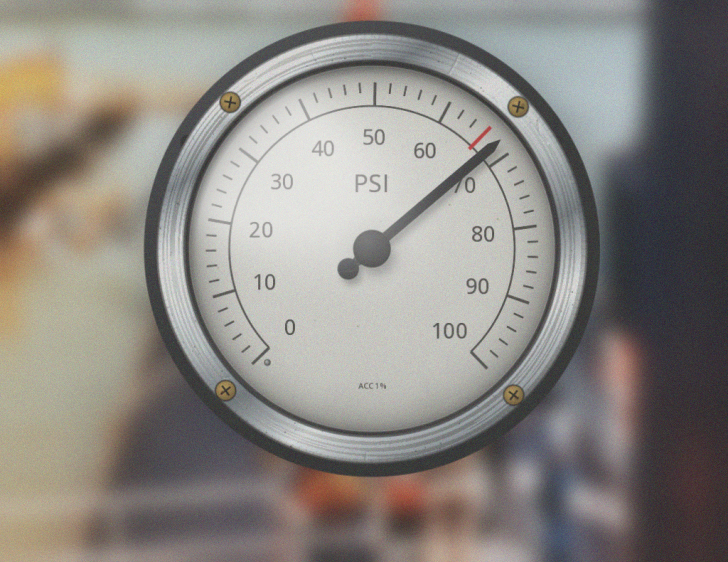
value=68 unit=psi
